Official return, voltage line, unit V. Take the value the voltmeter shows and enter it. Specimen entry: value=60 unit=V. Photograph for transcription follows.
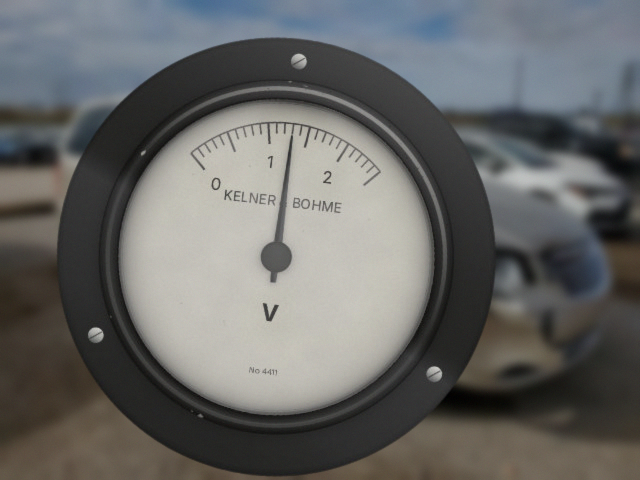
value=1.3 unit=V
